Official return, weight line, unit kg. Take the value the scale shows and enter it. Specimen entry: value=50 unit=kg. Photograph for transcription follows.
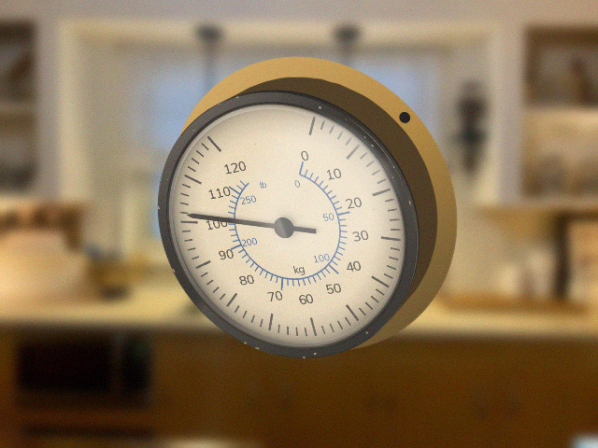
value=102 unit=kg
